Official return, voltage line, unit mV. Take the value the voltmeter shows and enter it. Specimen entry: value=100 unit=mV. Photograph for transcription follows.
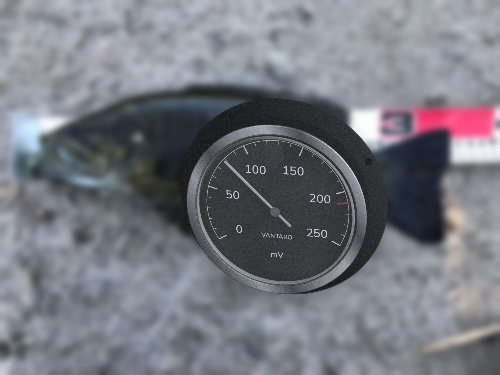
value=80 unit=mV
